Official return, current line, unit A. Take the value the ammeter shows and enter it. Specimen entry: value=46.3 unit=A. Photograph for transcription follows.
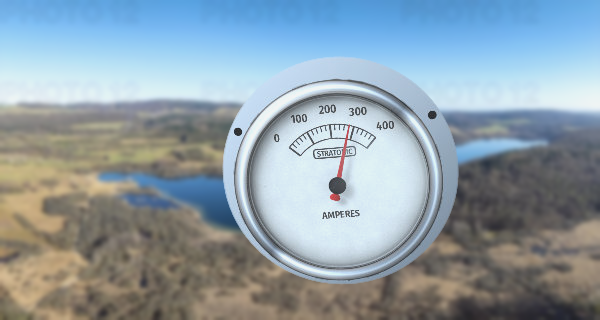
value=280 unit=A
